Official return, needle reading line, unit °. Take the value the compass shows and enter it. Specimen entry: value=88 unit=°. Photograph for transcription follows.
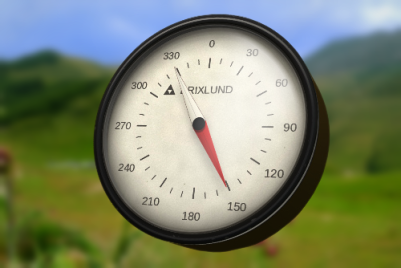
value=150 unit=°
